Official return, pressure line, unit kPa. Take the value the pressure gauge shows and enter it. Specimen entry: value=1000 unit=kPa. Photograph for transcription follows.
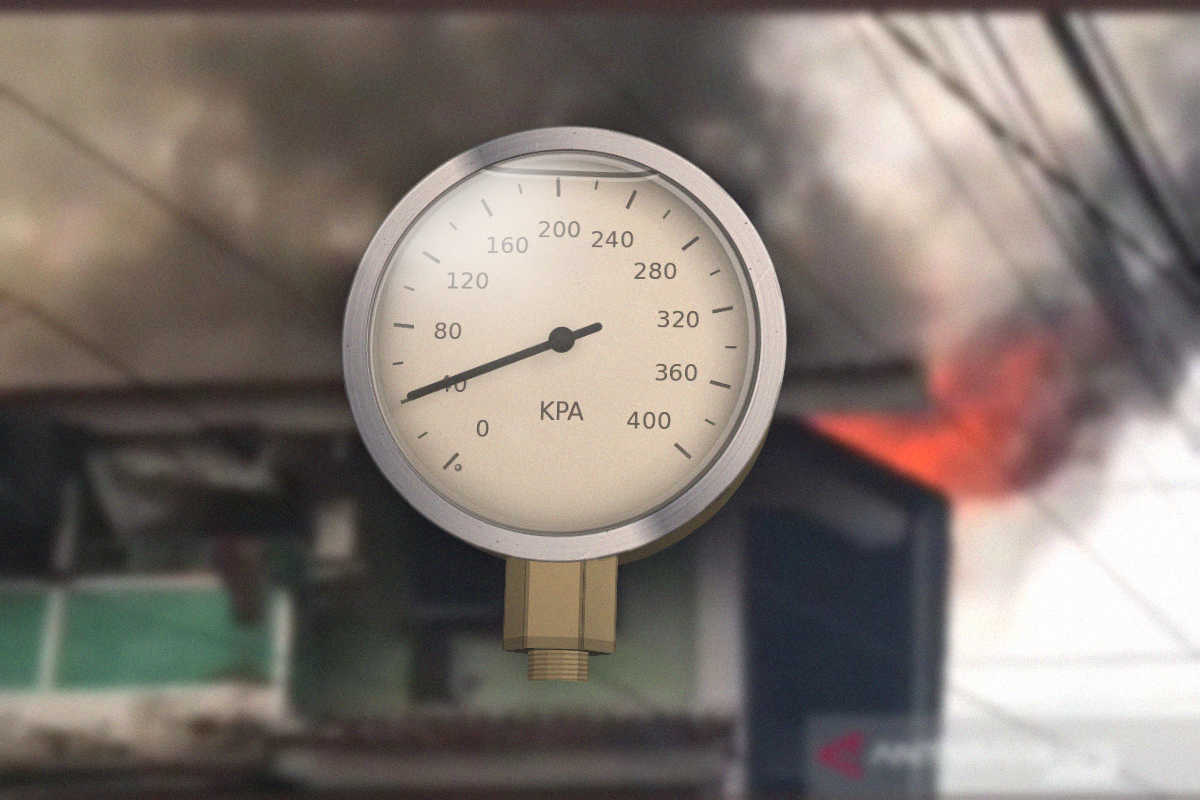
value=40 unit=kPa
